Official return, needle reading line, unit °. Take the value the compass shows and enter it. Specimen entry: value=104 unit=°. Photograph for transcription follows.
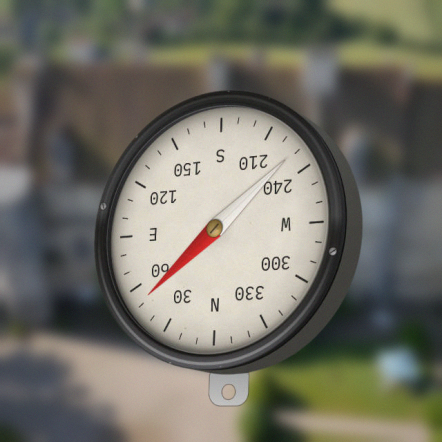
value=50 unit=°
